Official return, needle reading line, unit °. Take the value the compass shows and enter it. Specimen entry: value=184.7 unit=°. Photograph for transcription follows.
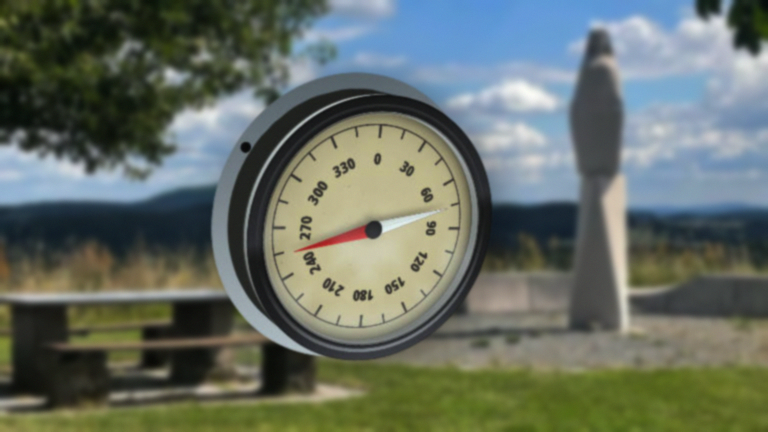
value=255 unit=°
